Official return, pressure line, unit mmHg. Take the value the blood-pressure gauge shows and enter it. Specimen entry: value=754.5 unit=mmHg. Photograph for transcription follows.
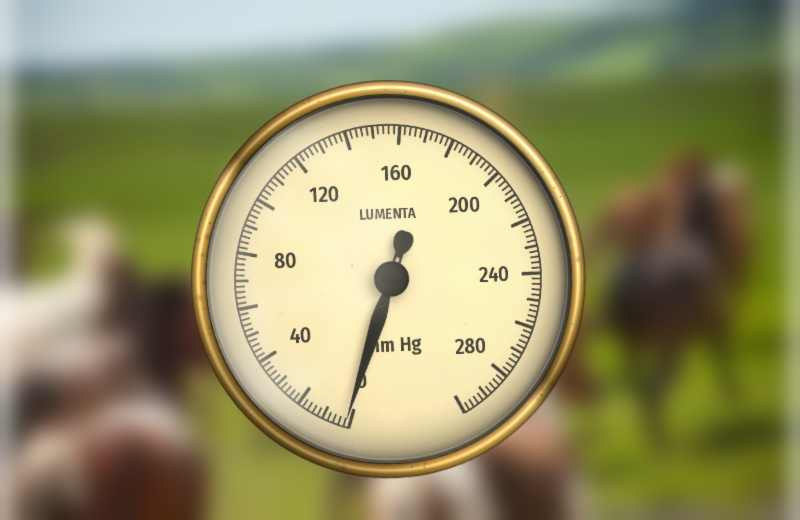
value=2 unit=mmHg
